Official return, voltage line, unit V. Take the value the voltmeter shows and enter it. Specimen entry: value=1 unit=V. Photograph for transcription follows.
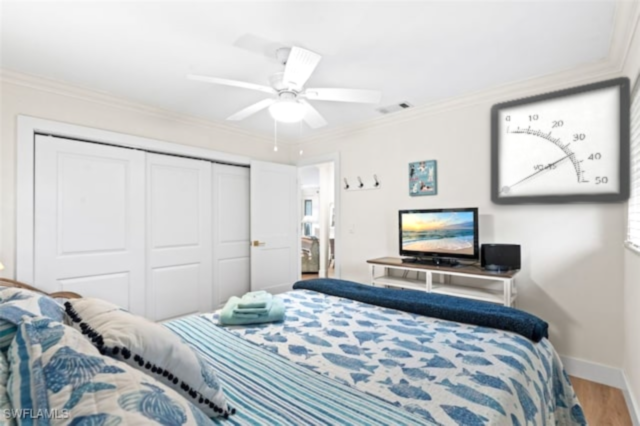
value=35 unit=V
